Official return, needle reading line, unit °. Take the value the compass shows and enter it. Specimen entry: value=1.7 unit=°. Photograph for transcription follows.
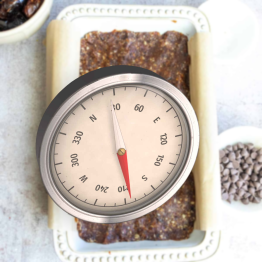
value=205 unit=°
